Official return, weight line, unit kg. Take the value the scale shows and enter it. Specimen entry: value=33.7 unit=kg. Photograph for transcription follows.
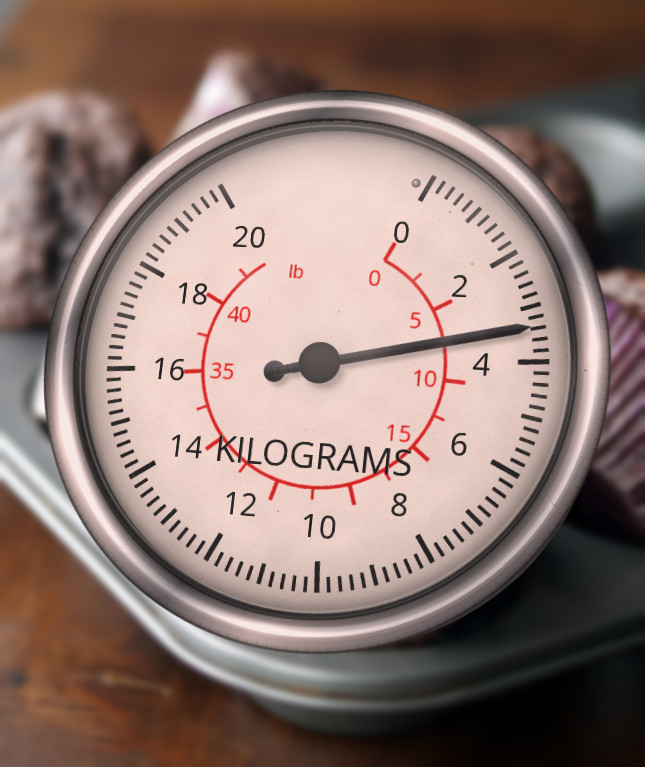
value=3.4 unit=kg
